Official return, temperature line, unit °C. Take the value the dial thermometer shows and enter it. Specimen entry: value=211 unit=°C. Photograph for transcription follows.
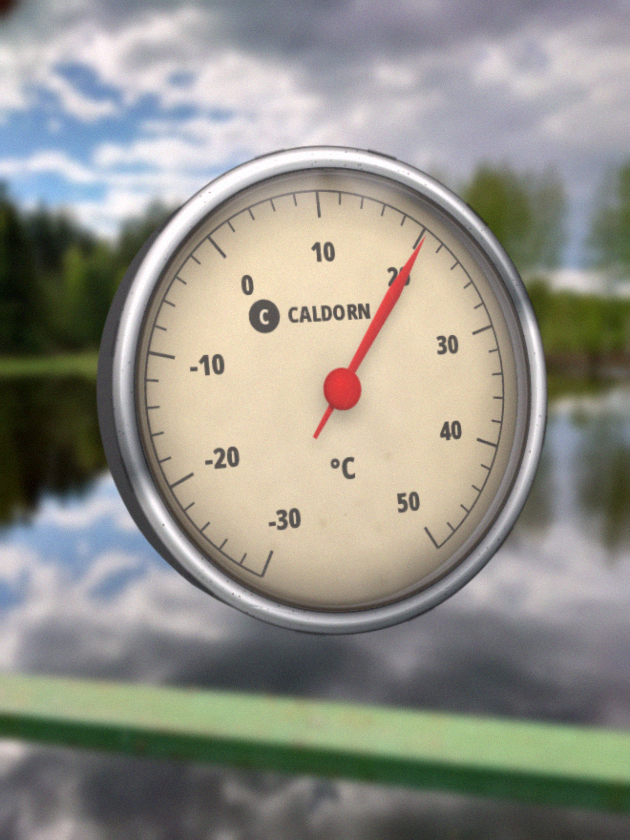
value=20 unit=°C
